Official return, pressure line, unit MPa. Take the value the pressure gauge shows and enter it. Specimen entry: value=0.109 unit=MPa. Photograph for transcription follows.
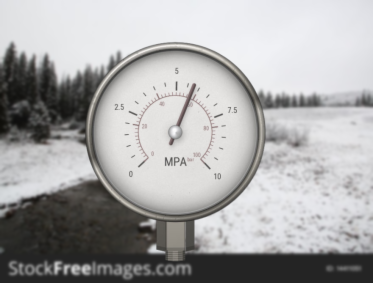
value=5.75 unit=MPa
